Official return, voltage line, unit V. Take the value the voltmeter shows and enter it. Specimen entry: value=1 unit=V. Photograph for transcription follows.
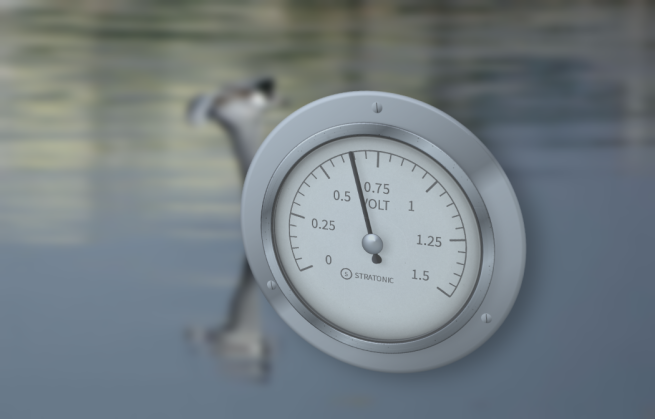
value=0.65 unit=V
